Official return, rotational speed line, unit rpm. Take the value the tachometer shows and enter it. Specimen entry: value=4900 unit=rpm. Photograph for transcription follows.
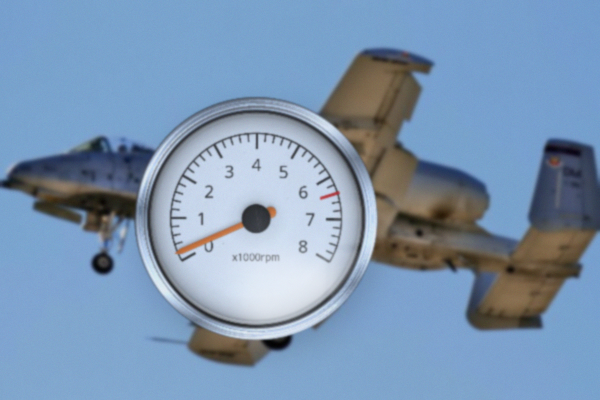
value=200 unit=rpm
